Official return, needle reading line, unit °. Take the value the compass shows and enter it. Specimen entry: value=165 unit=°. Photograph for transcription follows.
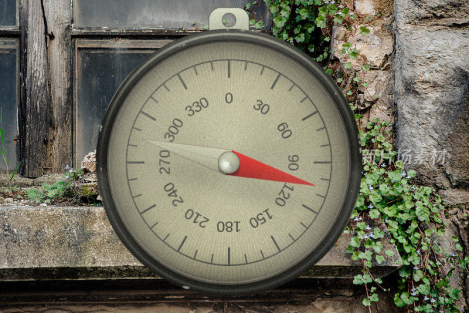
value=105 unit=°
